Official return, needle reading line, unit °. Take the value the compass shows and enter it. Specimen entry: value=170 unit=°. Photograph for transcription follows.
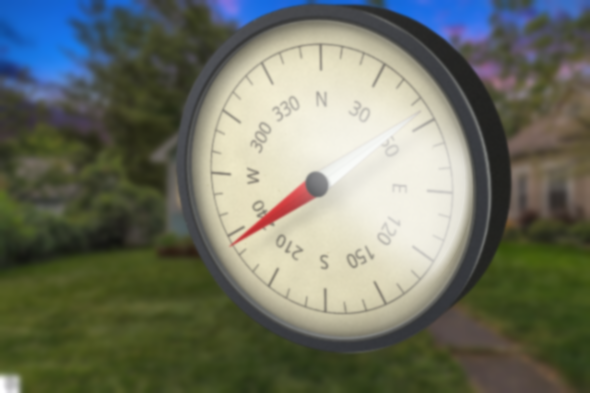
value=235 unit=°
